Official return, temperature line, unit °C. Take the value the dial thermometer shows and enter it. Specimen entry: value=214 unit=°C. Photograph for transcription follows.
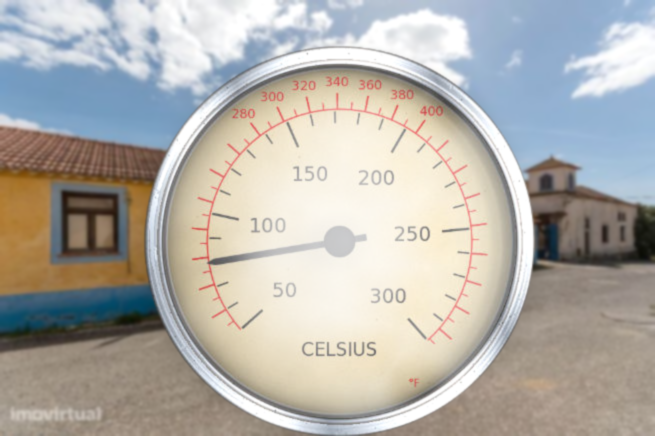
value=80 unit=°C
